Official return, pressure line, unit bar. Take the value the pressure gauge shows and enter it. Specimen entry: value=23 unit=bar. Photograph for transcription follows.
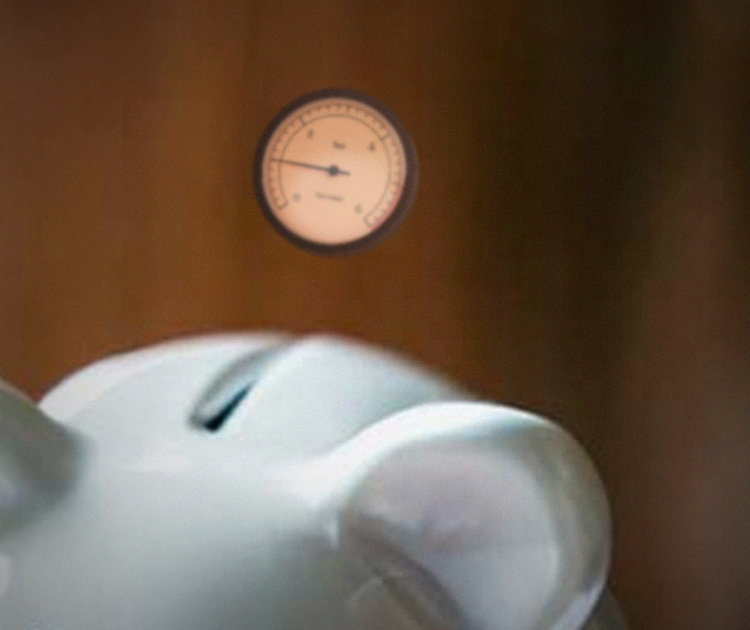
value=1 unit=bar
